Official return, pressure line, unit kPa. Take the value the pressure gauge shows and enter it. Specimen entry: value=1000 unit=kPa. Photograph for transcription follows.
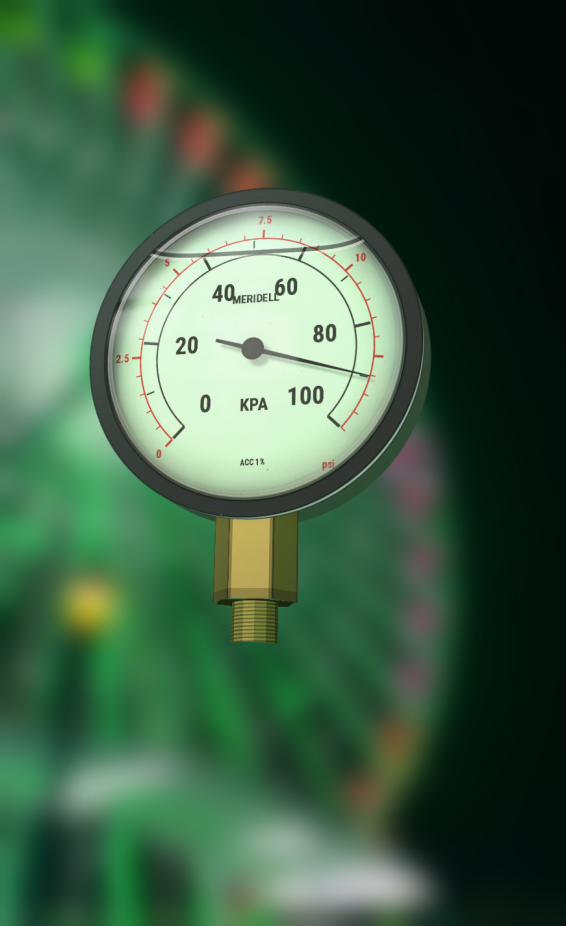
value=90 unit=kPa
